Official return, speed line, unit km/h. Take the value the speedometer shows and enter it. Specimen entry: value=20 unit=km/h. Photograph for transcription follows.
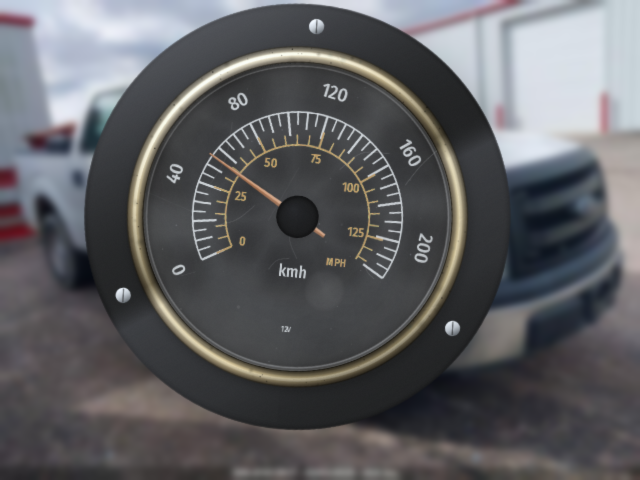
value=55 unit=km/h
